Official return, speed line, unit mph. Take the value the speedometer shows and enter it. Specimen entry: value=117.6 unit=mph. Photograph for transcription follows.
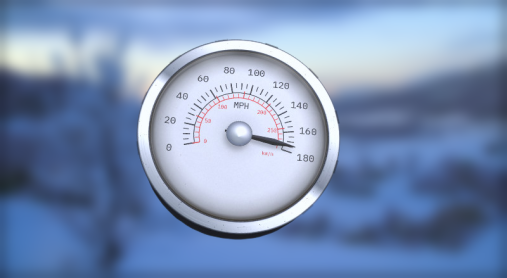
value=175 unit=mph
